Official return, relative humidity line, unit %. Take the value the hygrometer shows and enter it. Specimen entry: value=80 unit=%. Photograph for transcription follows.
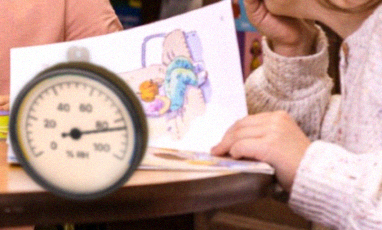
value=84 unit=%
